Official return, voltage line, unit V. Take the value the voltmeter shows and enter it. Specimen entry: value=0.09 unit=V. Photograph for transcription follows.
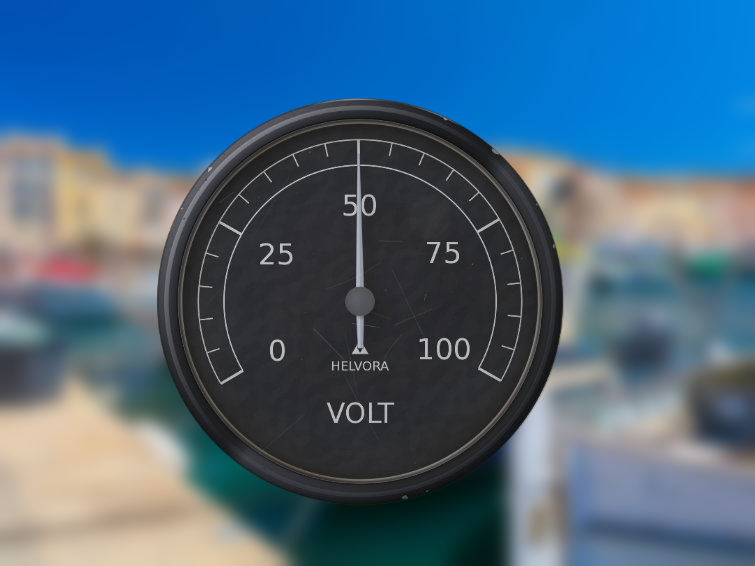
value=50 unit=V
